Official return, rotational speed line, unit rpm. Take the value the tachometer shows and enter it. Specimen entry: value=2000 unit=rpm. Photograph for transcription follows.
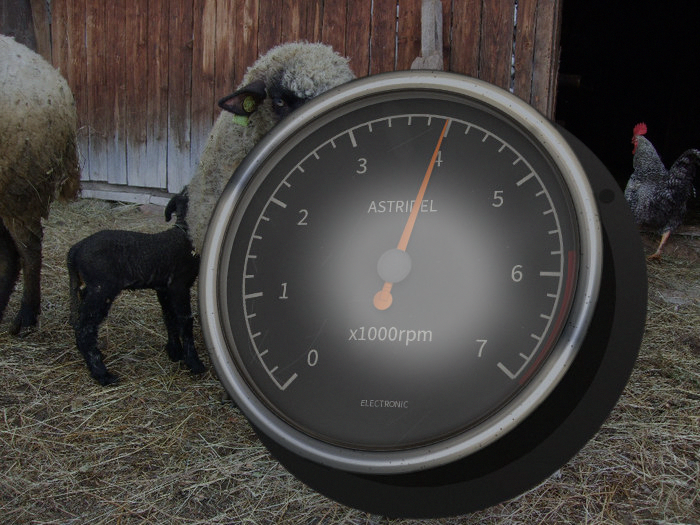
value=4000 unit=rpm
